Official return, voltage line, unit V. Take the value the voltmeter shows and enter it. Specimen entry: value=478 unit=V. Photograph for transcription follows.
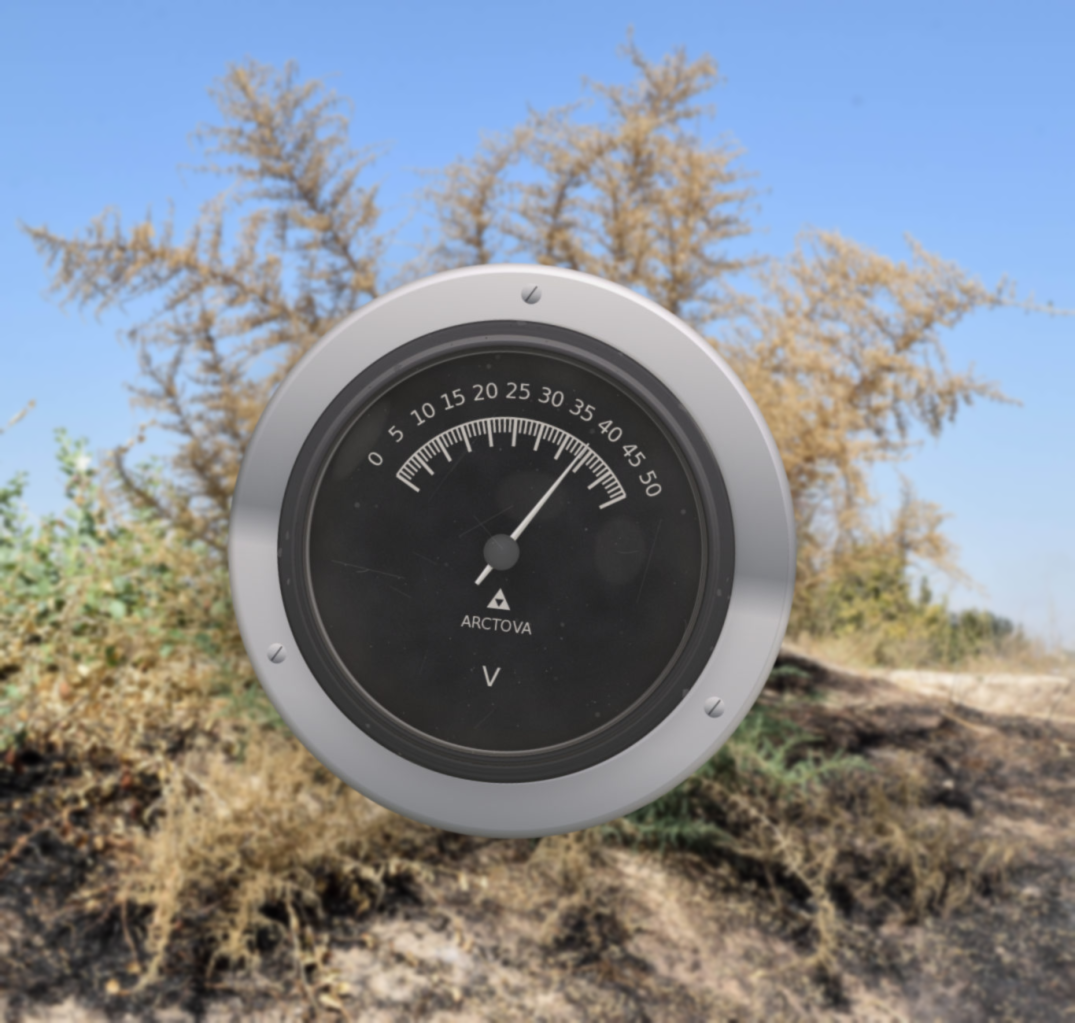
value=39 unit=V
